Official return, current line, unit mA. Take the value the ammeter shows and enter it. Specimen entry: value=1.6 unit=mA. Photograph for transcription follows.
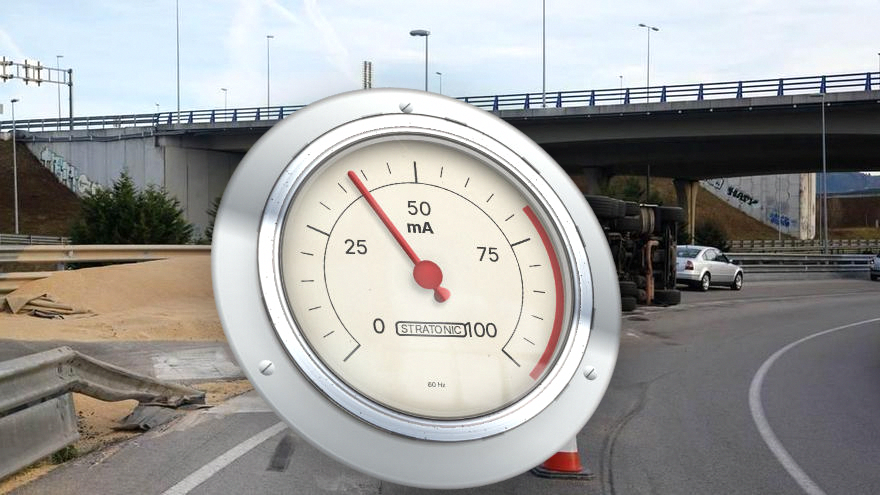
value=37.5 unit=mA
